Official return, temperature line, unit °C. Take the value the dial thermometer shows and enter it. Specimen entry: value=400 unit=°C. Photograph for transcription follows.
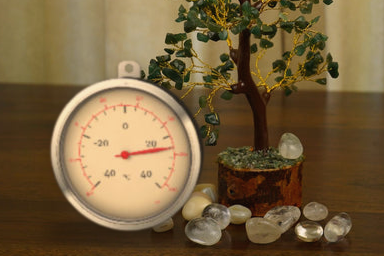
value=24 unit=°C
